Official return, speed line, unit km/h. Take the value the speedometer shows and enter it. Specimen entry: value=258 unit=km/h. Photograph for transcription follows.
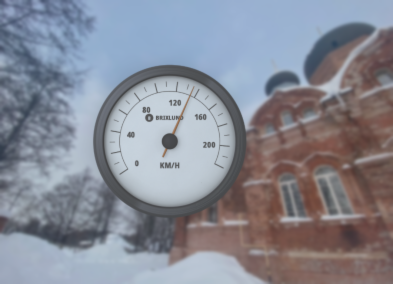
value=135 unit=km/h
